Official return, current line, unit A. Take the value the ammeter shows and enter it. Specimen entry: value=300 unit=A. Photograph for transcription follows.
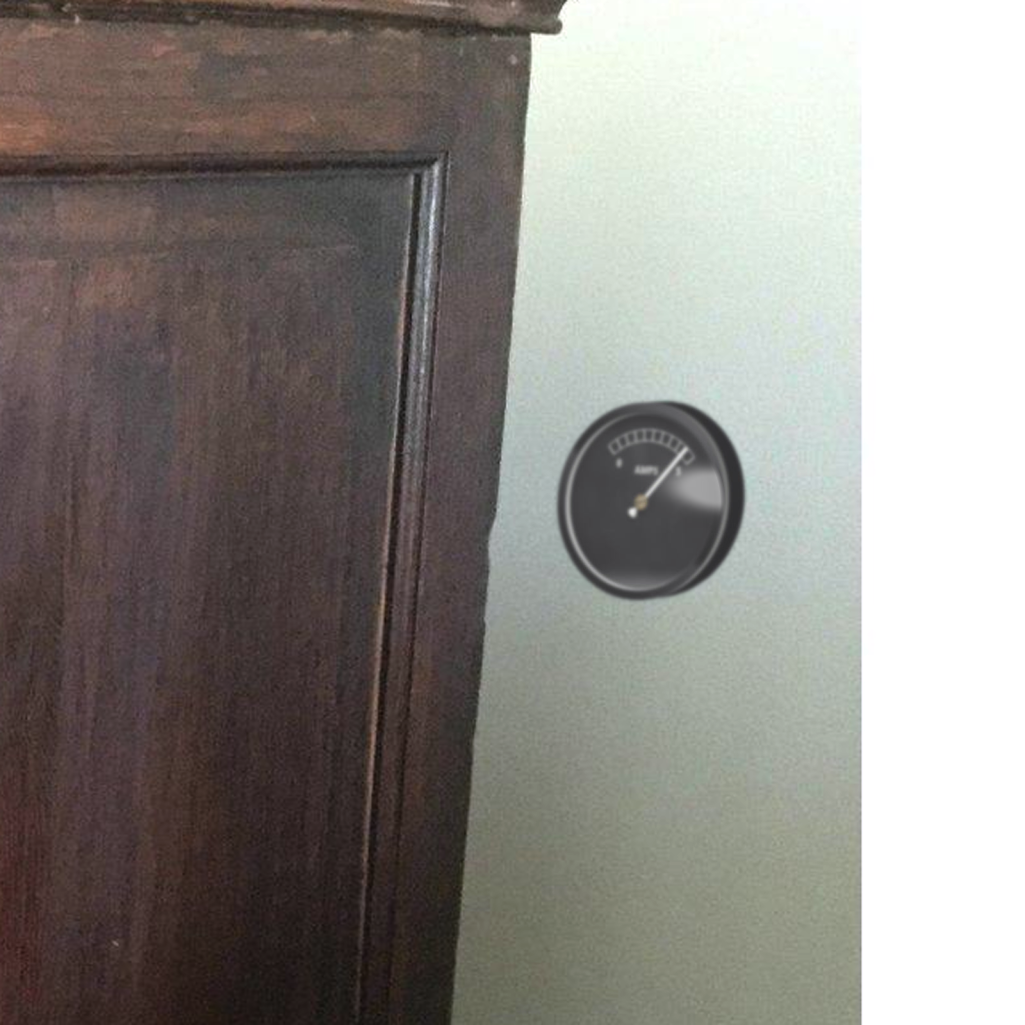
value=4.5 unit=A
